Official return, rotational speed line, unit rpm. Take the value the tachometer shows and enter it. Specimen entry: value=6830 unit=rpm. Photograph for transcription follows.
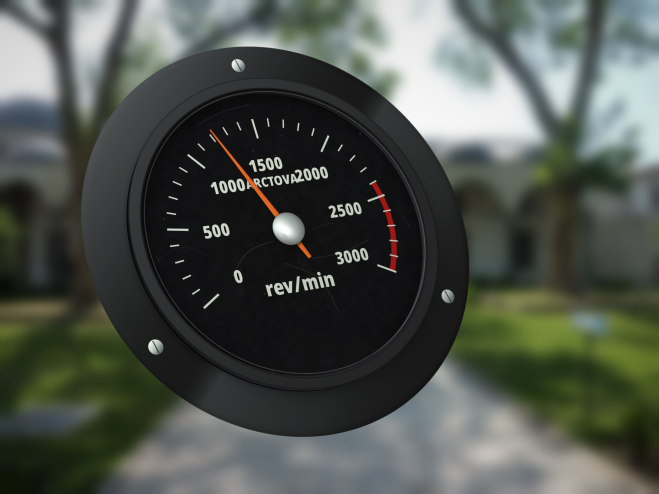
value=1200 unit=rpm
